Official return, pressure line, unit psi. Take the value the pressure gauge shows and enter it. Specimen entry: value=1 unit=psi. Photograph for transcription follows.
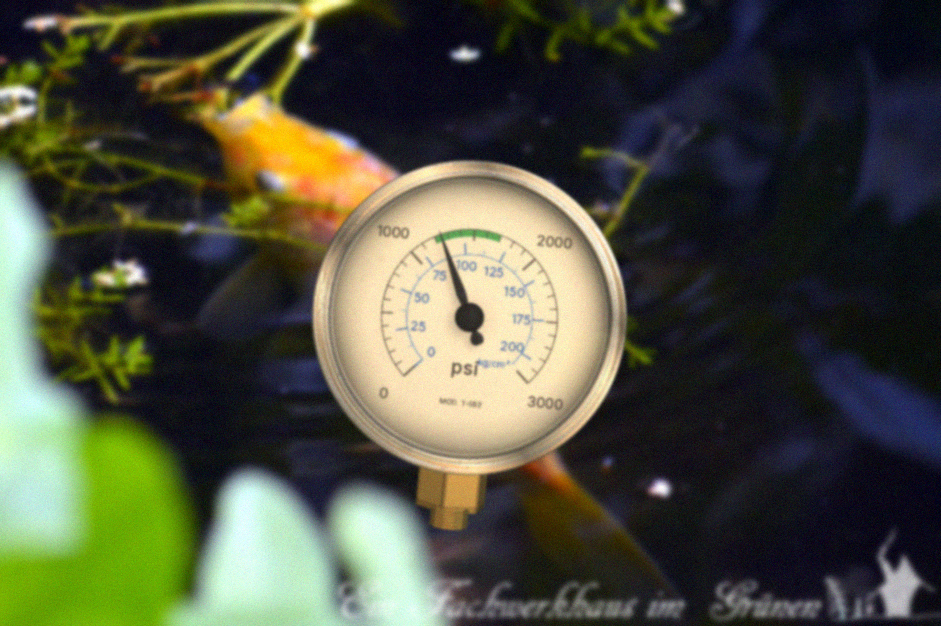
value=1250 unit=psi
